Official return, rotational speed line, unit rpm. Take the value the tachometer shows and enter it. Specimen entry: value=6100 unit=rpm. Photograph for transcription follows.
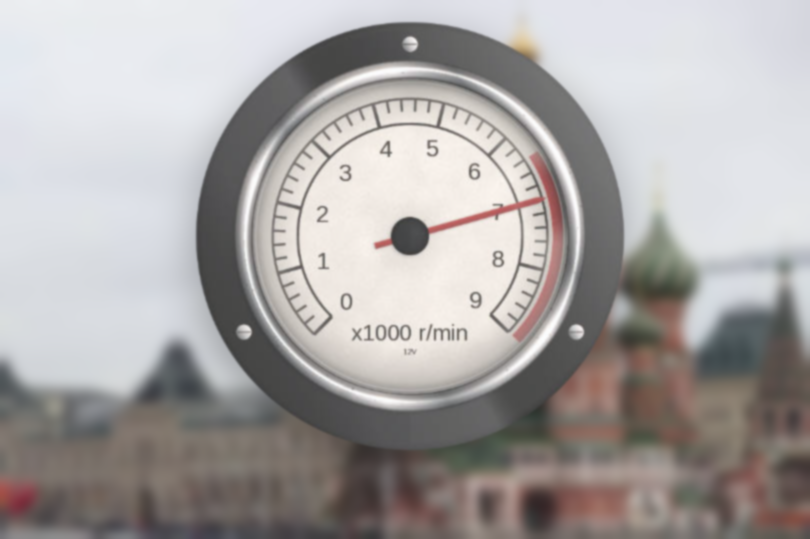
value=7000 unit=rpm
